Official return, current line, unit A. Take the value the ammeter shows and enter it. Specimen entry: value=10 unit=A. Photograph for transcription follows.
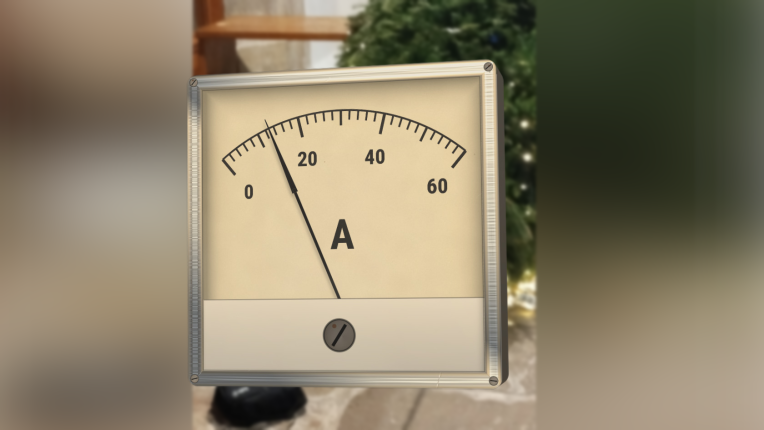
value=13 unit=A
